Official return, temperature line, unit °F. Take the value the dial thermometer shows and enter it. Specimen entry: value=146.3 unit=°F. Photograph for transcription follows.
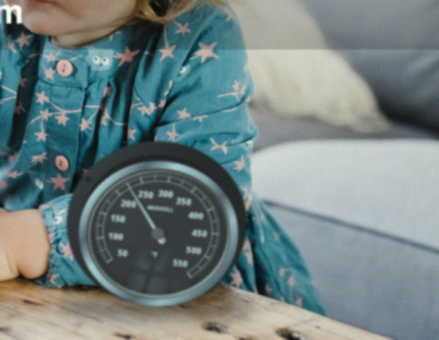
value=225 unit=°F
